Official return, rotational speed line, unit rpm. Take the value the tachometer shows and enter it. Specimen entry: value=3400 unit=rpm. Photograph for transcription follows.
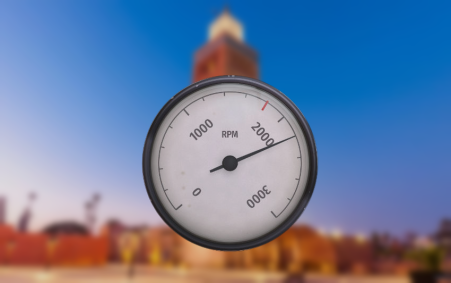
value=2200 unit=rpm
